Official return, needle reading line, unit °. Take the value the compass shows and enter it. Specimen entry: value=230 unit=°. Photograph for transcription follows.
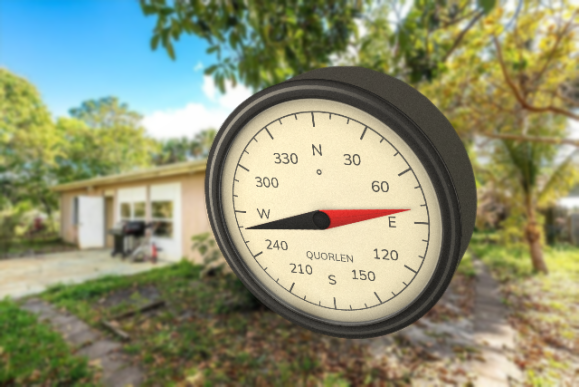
value=80 unit=°
